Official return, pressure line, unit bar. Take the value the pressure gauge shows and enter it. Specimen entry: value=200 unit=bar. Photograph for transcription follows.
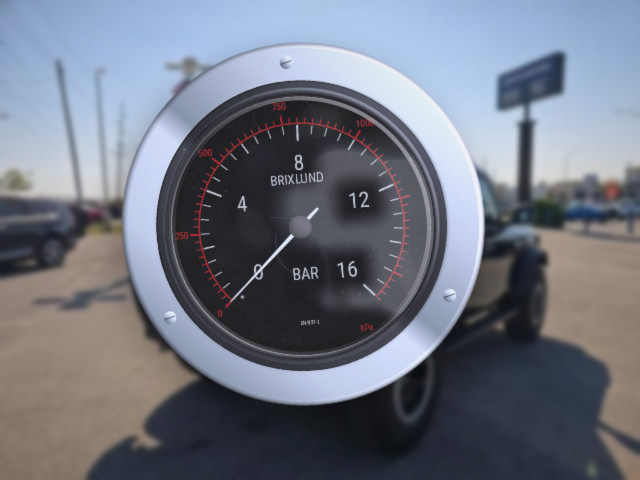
value=0 unit=bar
